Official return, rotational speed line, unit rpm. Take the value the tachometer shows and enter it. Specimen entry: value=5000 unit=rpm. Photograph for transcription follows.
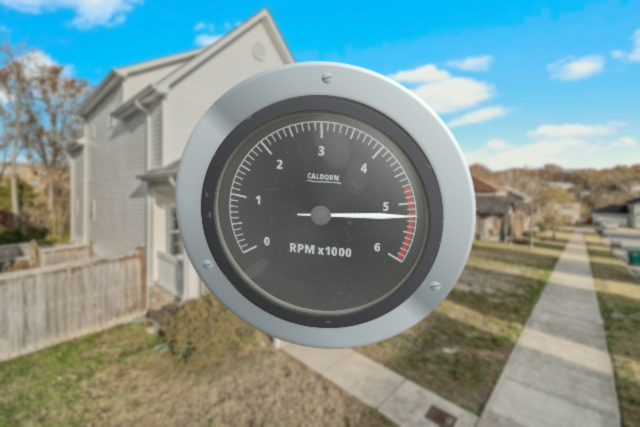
value=5200 unit=rpm
